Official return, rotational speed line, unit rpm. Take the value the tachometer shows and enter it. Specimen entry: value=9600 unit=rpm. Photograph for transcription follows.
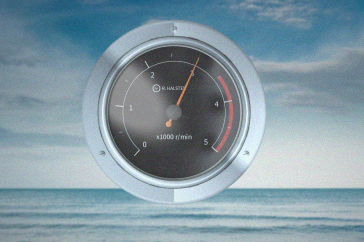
value=3000 unit=rpm
